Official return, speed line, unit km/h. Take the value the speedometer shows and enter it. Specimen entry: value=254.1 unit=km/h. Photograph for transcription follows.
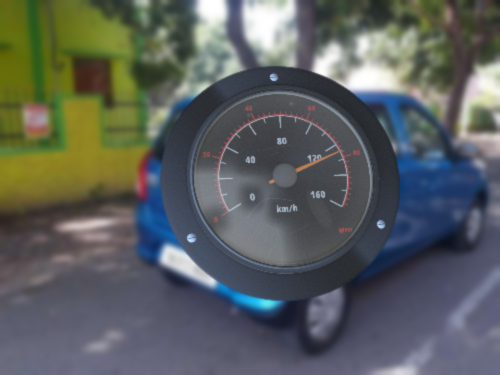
value=125 unit=km/h
